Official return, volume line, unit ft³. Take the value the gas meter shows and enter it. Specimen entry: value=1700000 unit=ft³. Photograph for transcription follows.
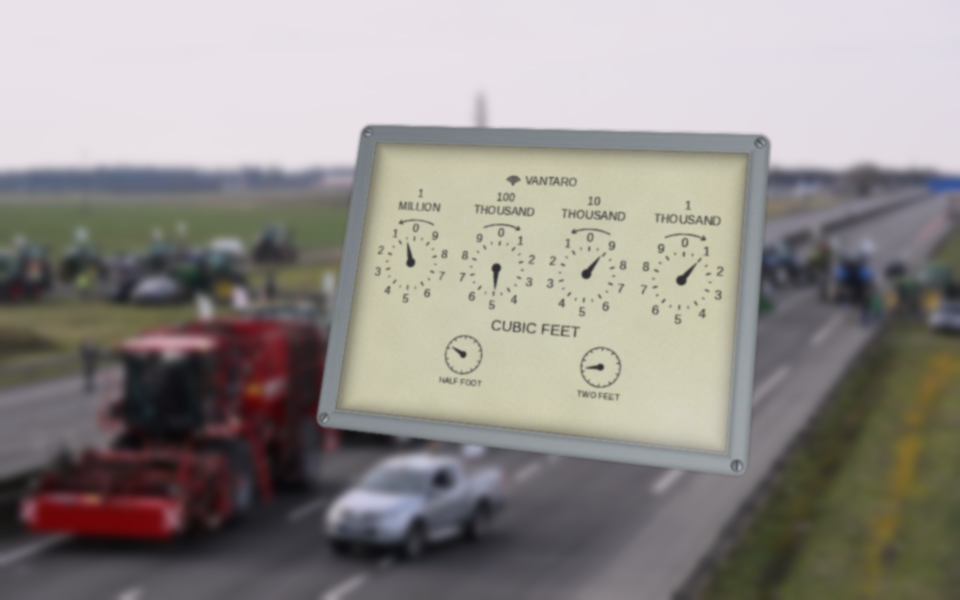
value=49100 unit=ft³
